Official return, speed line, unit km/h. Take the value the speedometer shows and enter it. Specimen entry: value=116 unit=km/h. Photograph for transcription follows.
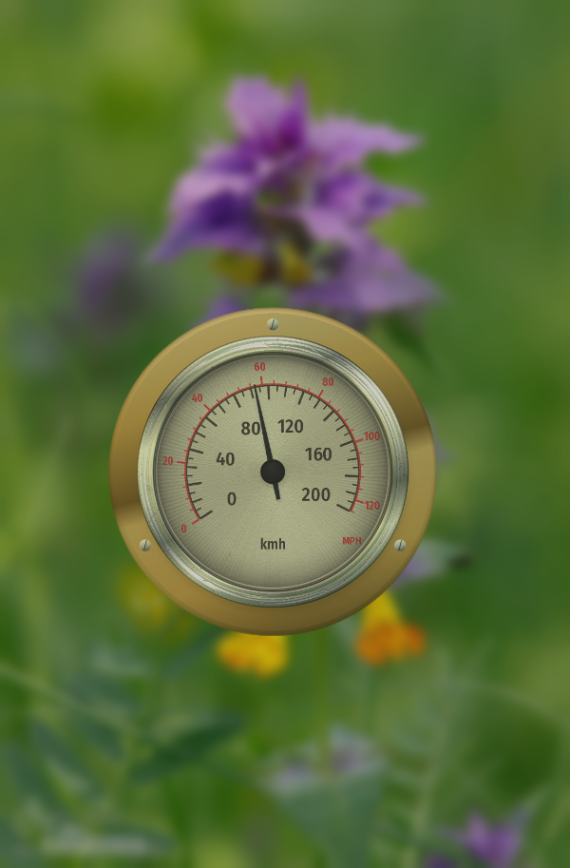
value=92.5 unit=km/h
